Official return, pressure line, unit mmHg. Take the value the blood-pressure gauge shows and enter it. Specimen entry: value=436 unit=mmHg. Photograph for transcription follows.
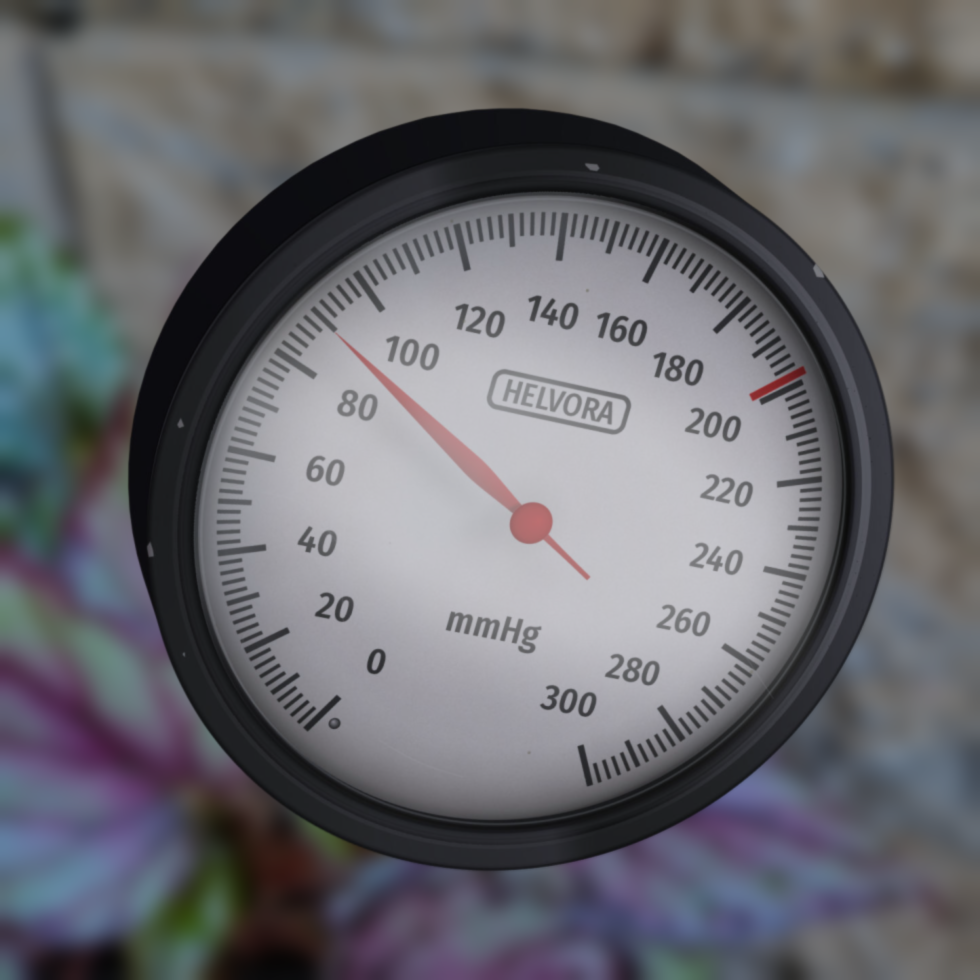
value=90 unit=mmHg
